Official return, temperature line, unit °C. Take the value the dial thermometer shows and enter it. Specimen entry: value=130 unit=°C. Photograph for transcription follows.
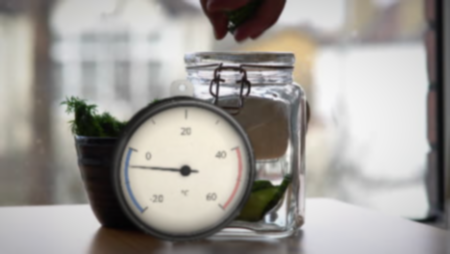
value=-5 unit=°C
